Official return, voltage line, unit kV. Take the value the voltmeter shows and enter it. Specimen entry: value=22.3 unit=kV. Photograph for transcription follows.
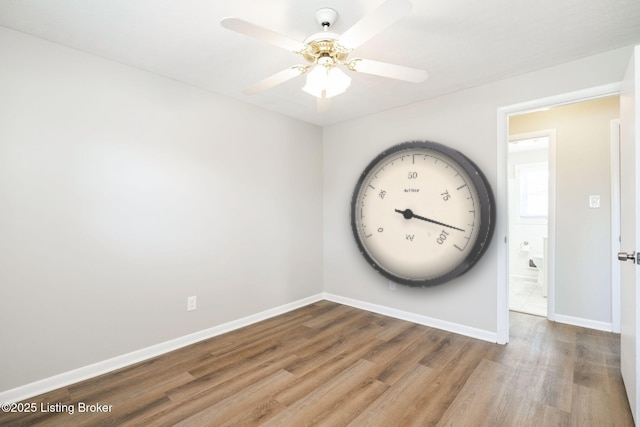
value=92.5 unit=kV
